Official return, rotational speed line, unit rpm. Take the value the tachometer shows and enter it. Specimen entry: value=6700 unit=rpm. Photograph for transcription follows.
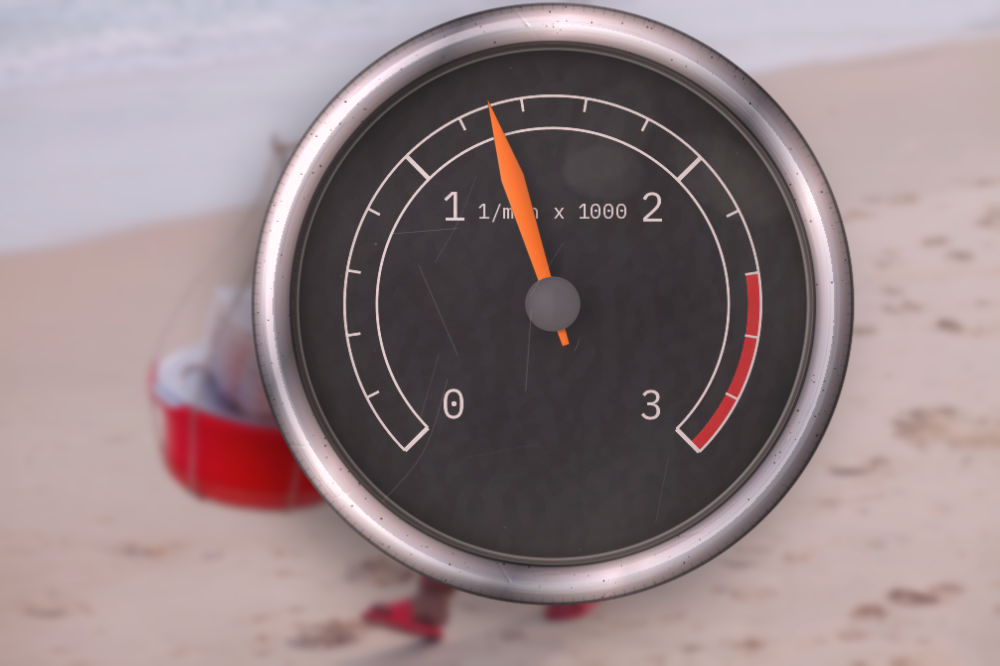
value=1300 unit=rpm
